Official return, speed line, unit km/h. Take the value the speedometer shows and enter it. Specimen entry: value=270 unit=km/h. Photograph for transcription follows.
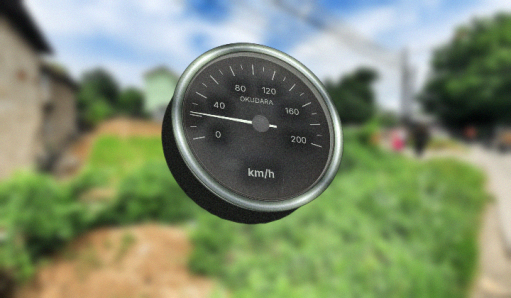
value=20 unit=km/h
